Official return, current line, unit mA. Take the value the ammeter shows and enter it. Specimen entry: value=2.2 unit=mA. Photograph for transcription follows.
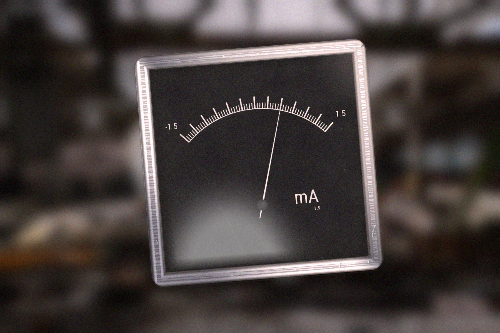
value=0.5 unit=mA
